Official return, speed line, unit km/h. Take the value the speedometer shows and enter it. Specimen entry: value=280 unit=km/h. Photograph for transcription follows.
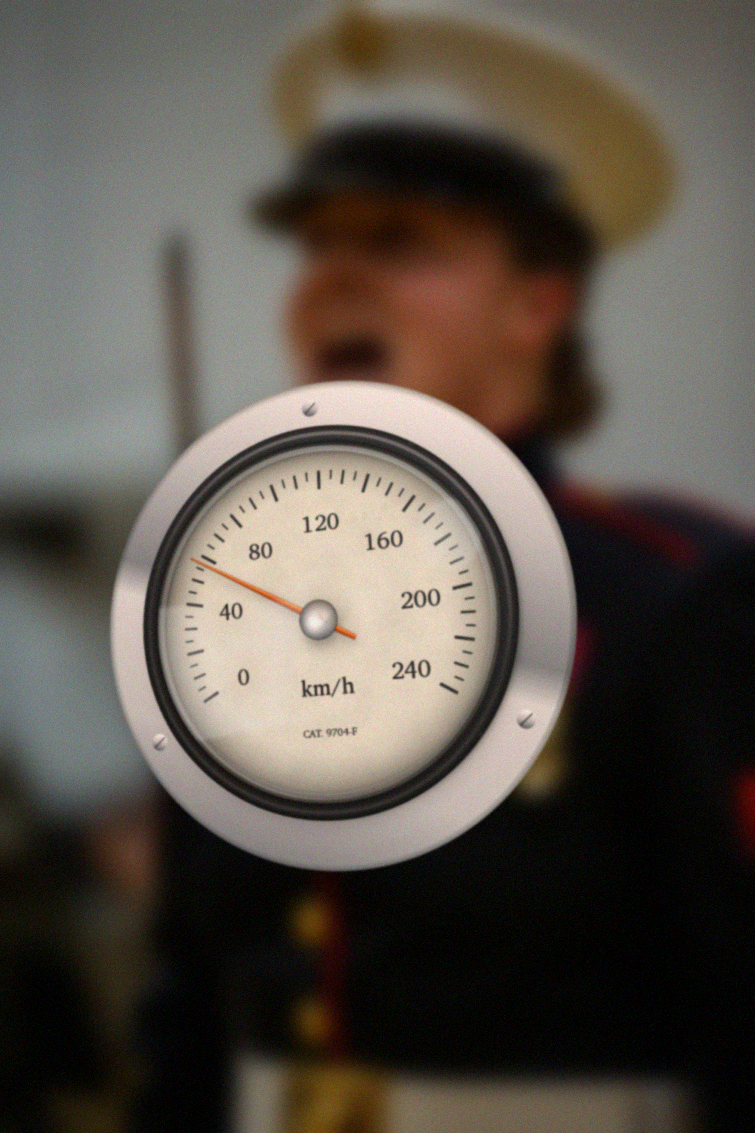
value=57.5 unit=km/h
